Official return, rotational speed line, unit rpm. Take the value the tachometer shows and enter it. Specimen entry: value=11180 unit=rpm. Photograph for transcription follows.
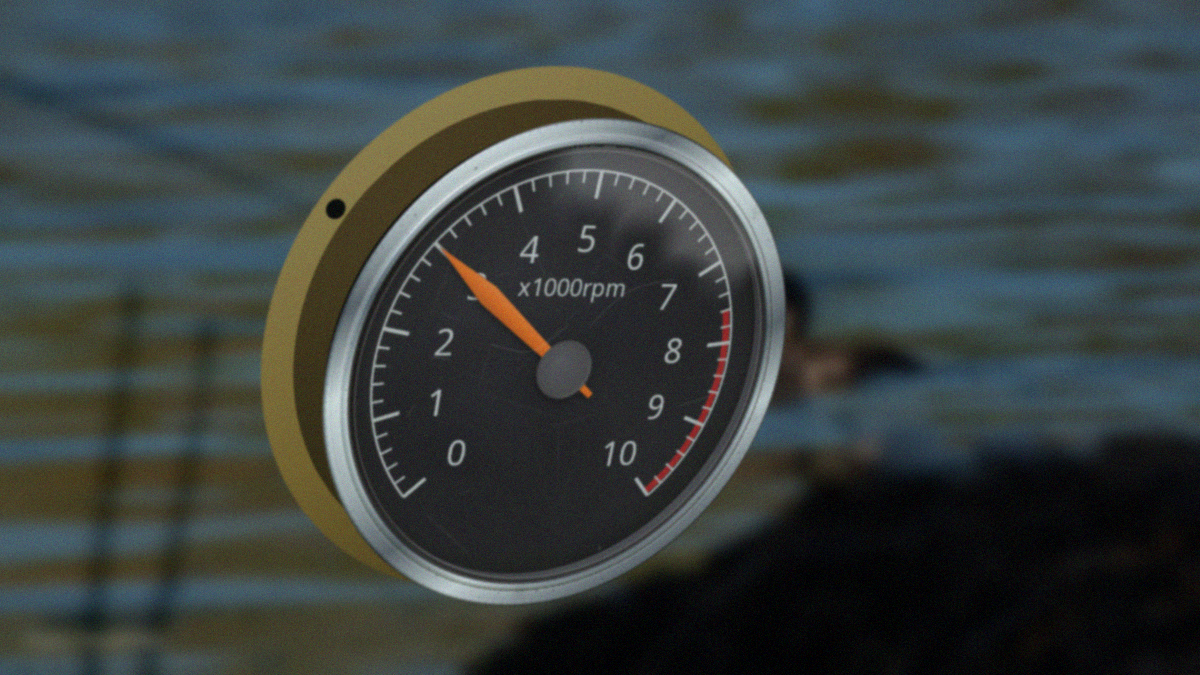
value=3000 unit=rpm
